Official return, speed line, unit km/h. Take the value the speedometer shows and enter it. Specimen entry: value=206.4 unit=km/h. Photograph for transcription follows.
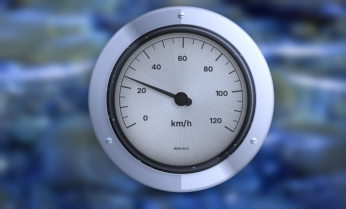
value=25 unit=km/h
